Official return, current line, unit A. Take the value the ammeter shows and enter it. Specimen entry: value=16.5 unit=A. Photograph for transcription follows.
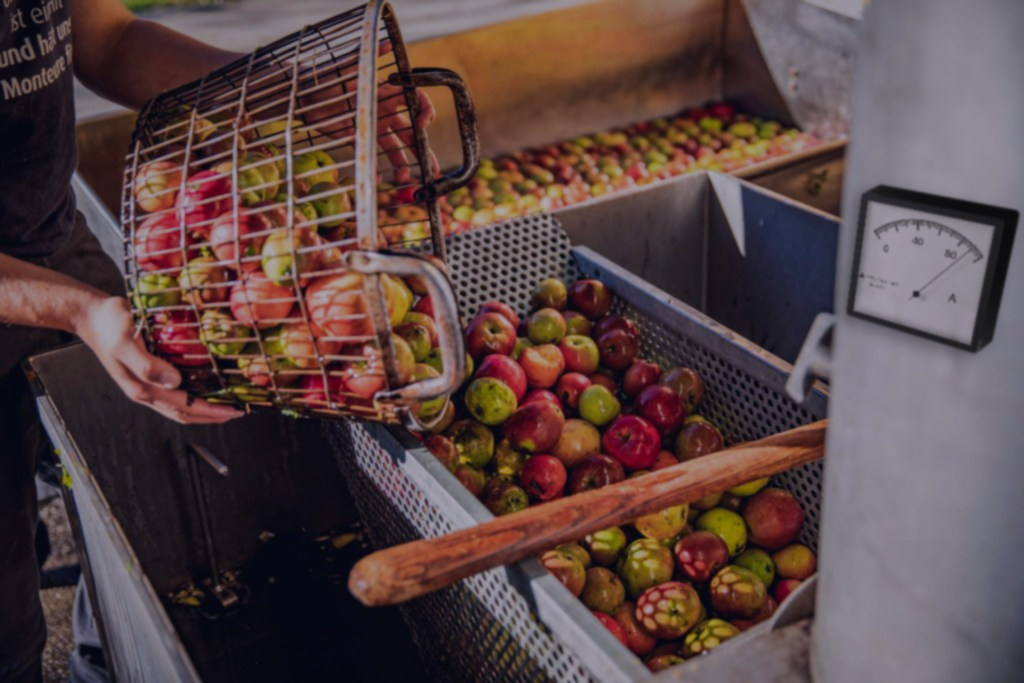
value=90 unit=A
